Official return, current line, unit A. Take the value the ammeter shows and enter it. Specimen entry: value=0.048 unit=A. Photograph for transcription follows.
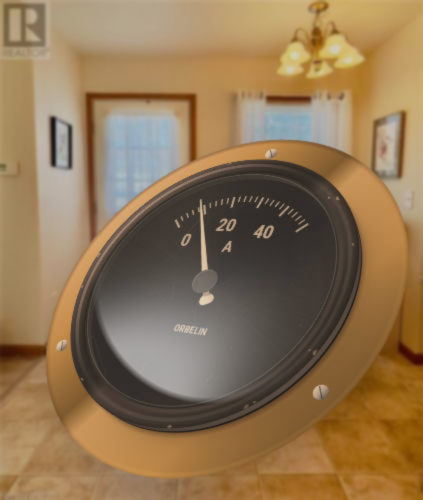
value=10 unit=A
